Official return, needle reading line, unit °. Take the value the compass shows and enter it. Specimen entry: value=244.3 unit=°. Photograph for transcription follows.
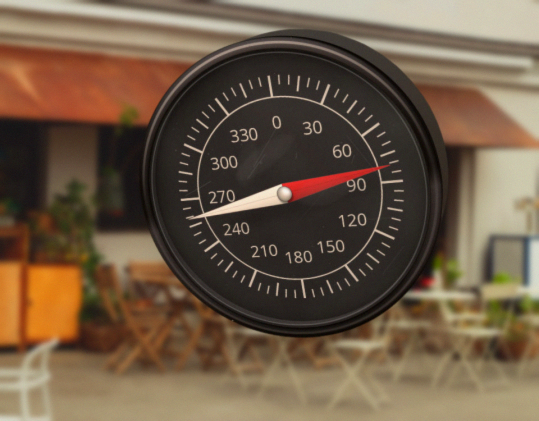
value=80 unit=°
